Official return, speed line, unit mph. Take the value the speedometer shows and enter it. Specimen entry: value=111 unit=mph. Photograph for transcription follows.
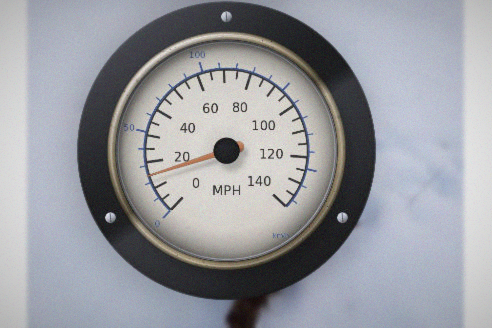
value=15 unit=mph
